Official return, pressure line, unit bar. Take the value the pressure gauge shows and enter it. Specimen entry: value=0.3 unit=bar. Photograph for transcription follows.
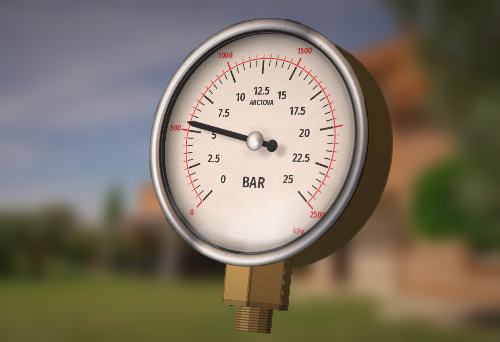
value=5.5 unit=bar
